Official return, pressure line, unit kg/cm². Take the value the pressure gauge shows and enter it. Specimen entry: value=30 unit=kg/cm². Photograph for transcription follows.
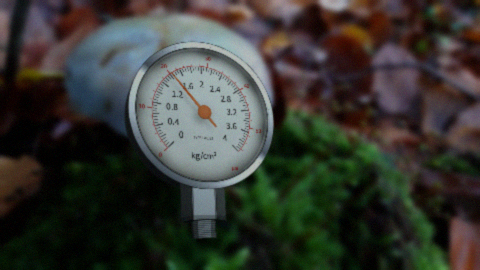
value=1.4 unit=kg/cm²
